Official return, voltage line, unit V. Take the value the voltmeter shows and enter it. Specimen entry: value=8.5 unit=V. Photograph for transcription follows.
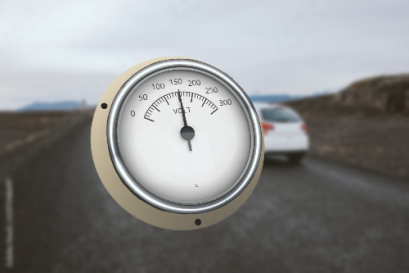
value=150 unit=V
